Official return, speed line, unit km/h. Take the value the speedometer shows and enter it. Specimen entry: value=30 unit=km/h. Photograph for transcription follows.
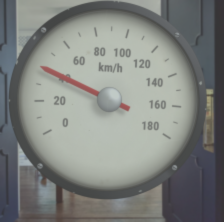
value=40 unit=km/h
